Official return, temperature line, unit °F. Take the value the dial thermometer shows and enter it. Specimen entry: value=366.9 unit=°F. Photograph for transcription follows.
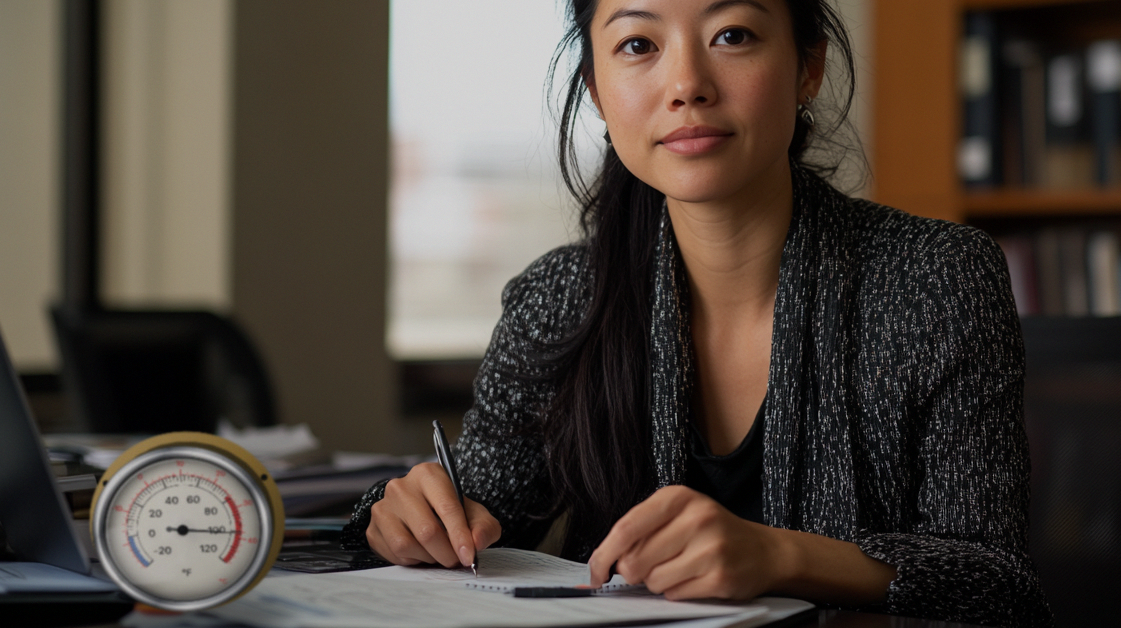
value=100 unit=°F
